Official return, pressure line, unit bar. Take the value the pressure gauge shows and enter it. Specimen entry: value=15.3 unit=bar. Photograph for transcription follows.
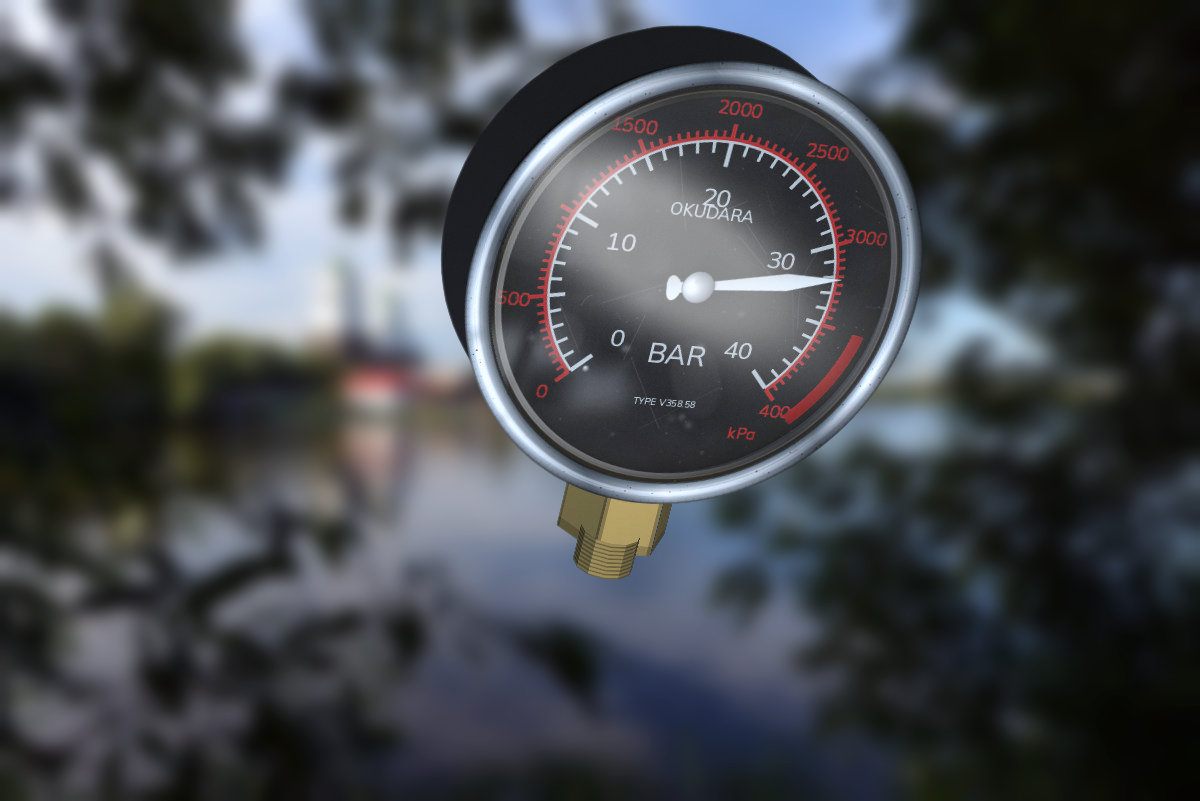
value=32 unit=bar
